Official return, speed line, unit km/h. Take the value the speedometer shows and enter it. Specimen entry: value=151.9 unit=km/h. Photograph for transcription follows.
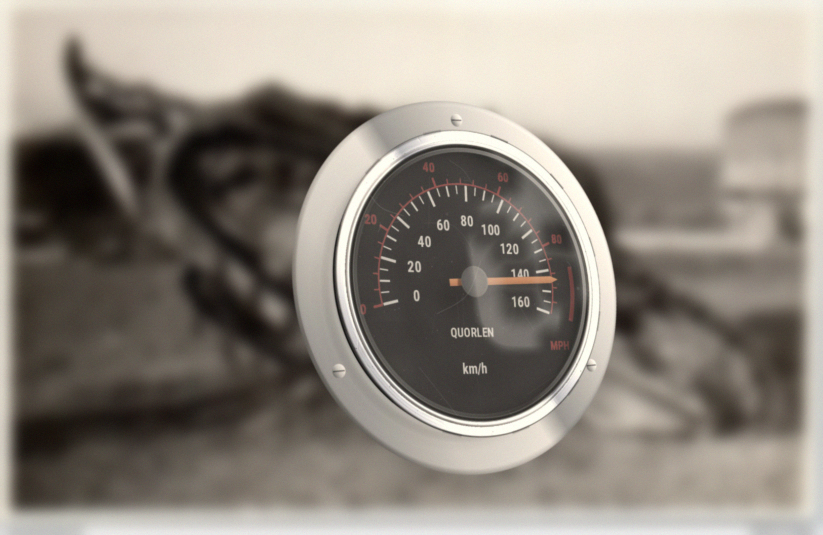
value=145 unit=km/h
